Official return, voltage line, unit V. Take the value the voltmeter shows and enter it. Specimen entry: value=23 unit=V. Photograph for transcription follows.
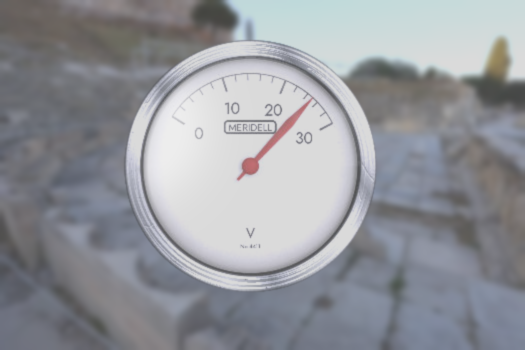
value=25 unit=V
